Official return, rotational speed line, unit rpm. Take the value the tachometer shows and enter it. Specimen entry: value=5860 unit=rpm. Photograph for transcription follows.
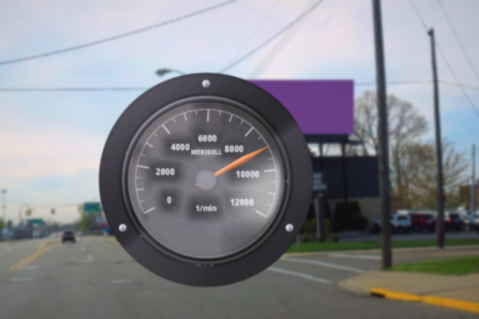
value=9000 unit=rpm
